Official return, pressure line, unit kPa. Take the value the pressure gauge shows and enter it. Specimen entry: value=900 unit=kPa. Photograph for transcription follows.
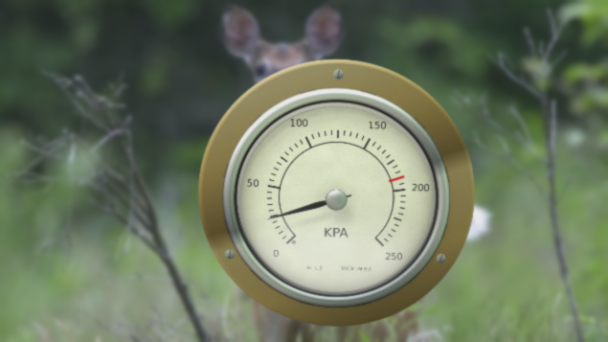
value=25 unit=kPa
